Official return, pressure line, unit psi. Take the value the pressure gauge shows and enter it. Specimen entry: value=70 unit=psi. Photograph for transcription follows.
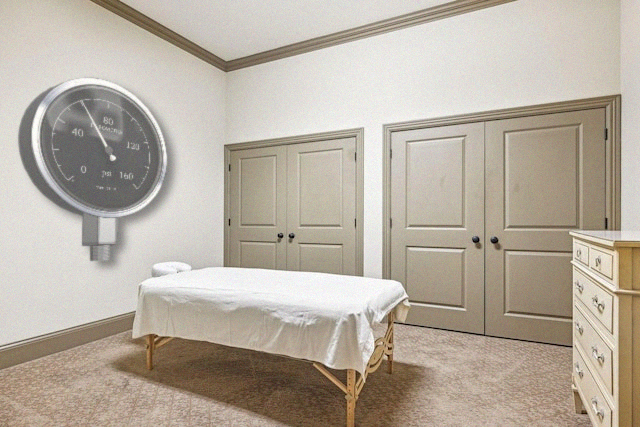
value=60 unit=psi
